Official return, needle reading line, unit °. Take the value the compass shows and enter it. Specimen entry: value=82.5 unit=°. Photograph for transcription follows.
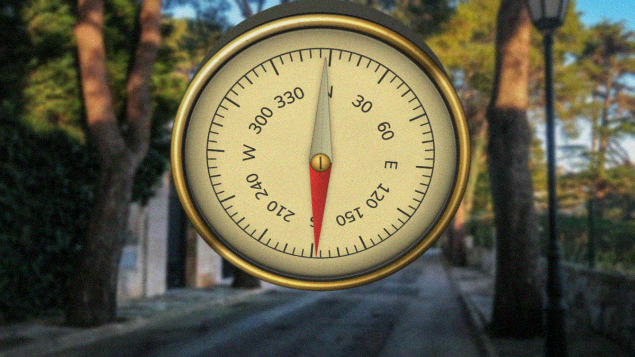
value=177.5 unit=°
